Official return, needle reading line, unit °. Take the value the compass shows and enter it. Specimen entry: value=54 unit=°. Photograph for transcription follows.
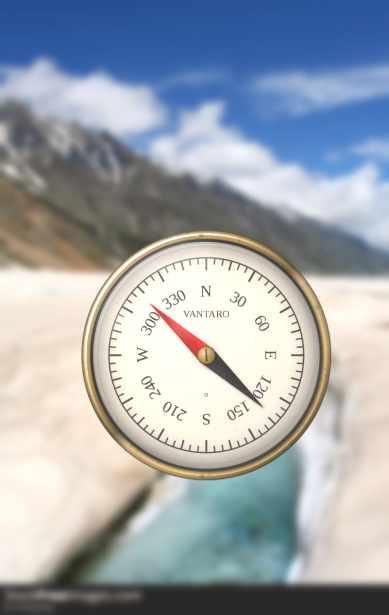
value=312.5 unit=°
